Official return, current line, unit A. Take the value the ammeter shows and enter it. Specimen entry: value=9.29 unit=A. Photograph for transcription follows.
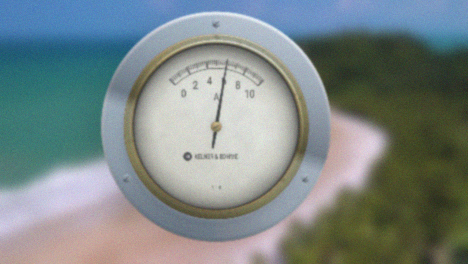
value=6 unit=A
